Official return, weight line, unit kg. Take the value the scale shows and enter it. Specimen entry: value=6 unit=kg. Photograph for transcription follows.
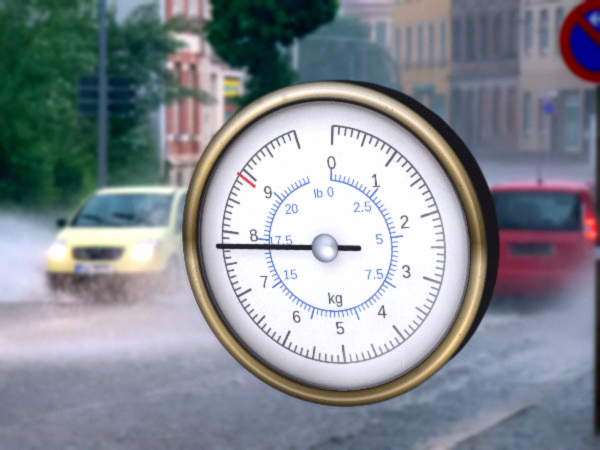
value=7.8 unit=kg
